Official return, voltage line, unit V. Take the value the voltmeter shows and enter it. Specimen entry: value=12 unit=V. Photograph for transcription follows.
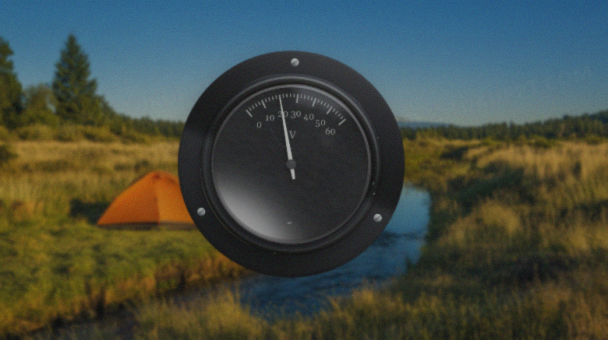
value=20 unit=V
